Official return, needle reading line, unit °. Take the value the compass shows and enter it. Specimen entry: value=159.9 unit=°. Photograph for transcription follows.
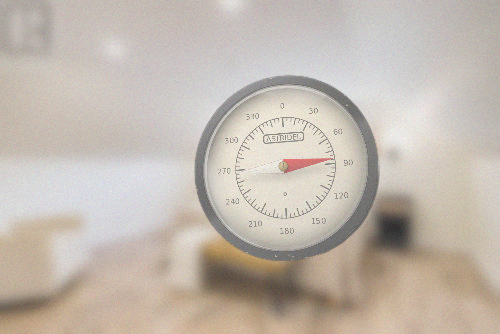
value=85 unit=°
